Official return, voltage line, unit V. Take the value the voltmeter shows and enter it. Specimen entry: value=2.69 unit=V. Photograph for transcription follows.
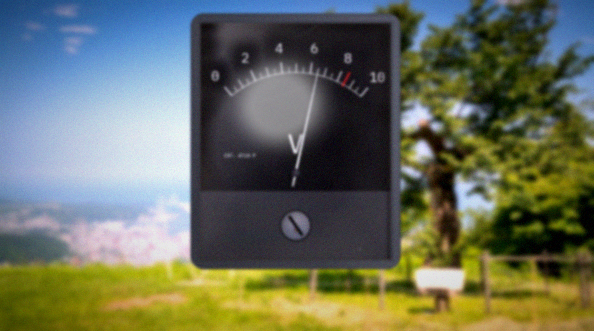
value=6.5 unit=V
